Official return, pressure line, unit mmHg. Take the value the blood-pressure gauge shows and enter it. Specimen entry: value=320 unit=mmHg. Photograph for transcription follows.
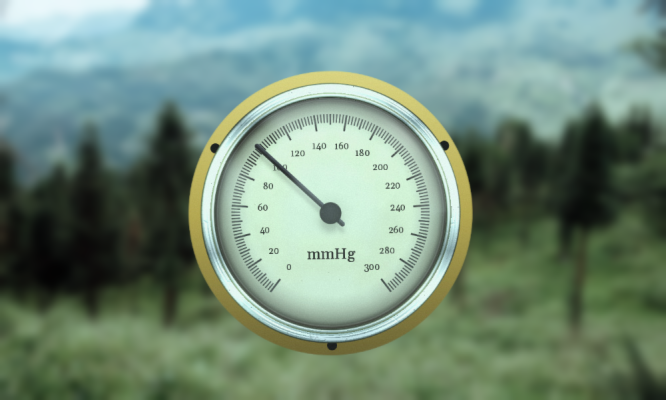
value=100 unit=mmHg
